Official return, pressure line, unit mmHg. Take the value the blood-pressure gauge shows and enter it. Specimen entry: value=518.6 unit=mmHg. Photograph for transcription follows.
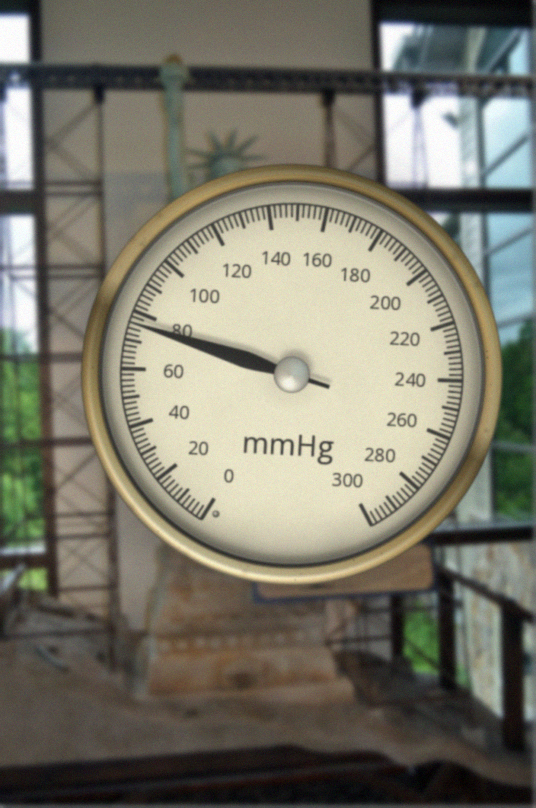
value=76 unit=mmHg
